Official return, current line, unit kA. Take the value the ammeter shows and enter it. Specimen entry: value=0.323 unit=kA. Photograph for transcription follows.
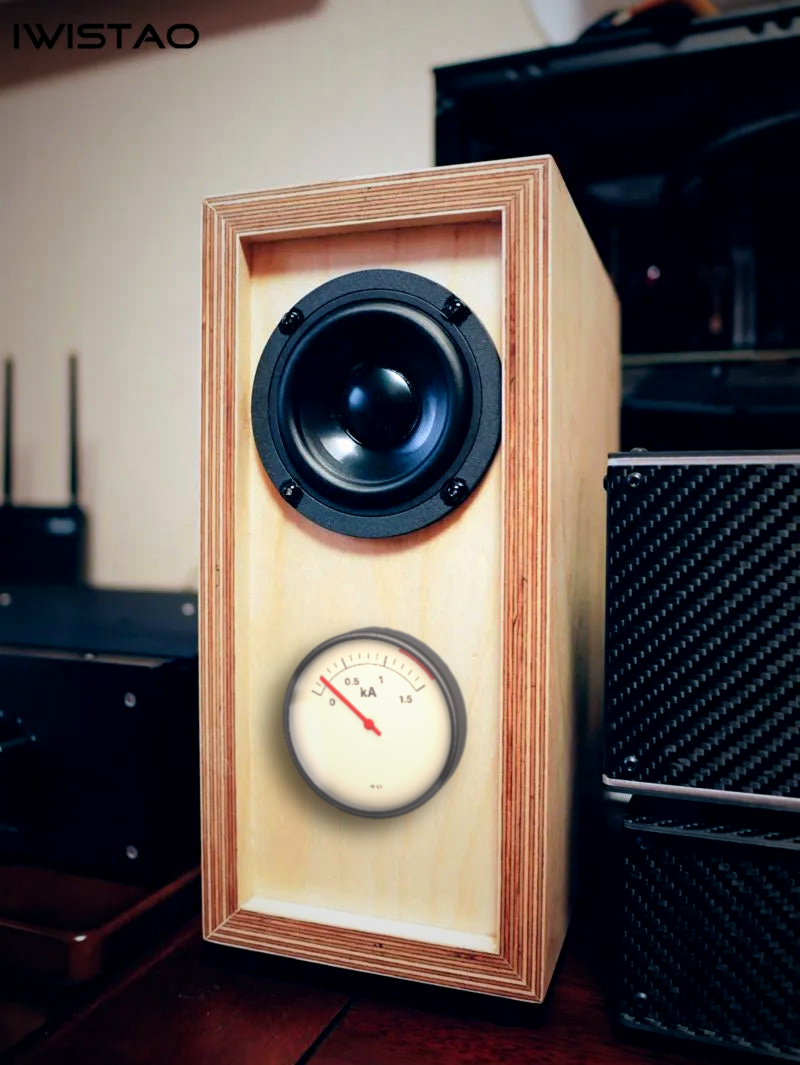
value=0.2 unit=kA
